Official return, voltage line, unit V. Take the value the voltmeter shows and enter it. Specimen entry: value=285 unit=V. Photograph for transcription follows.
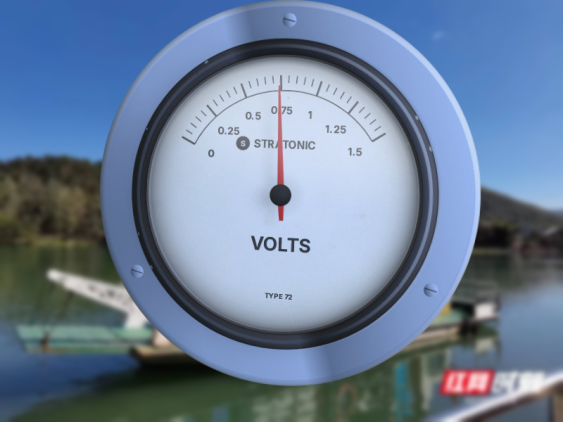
value=0.75 unit=V
